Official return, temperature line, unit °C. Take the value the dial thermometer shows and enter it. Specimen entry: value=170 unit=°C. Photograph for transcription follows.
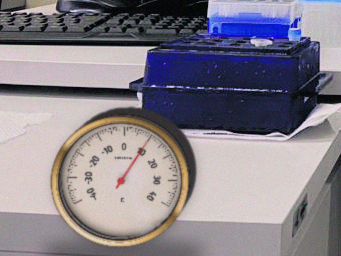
value=10 unit=°C
